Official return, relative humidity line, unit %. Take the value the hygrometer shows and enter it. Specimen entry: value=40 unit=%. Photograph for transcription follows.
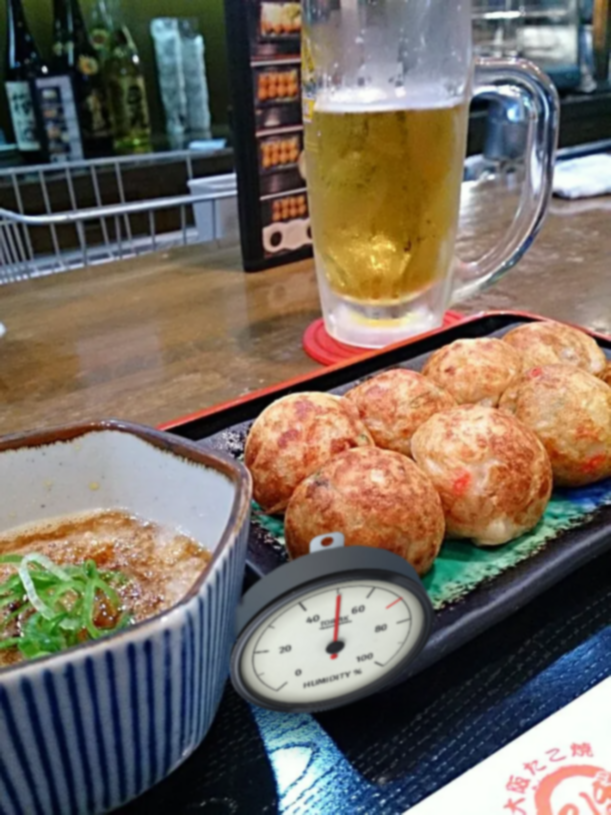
value=50 unit=%
